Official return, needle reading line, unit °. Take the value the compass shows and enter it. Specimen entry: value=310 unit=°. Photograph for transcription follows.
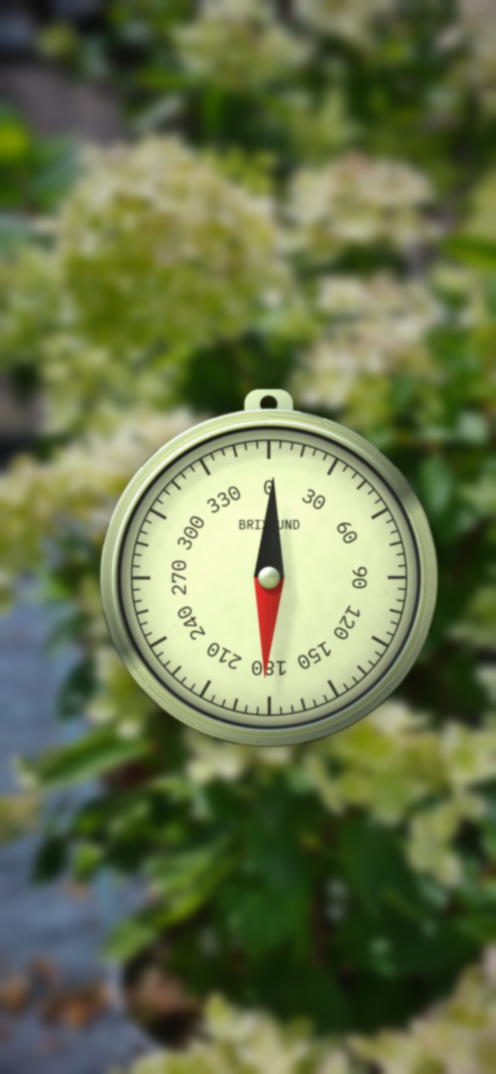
value=182.5 unit=°
